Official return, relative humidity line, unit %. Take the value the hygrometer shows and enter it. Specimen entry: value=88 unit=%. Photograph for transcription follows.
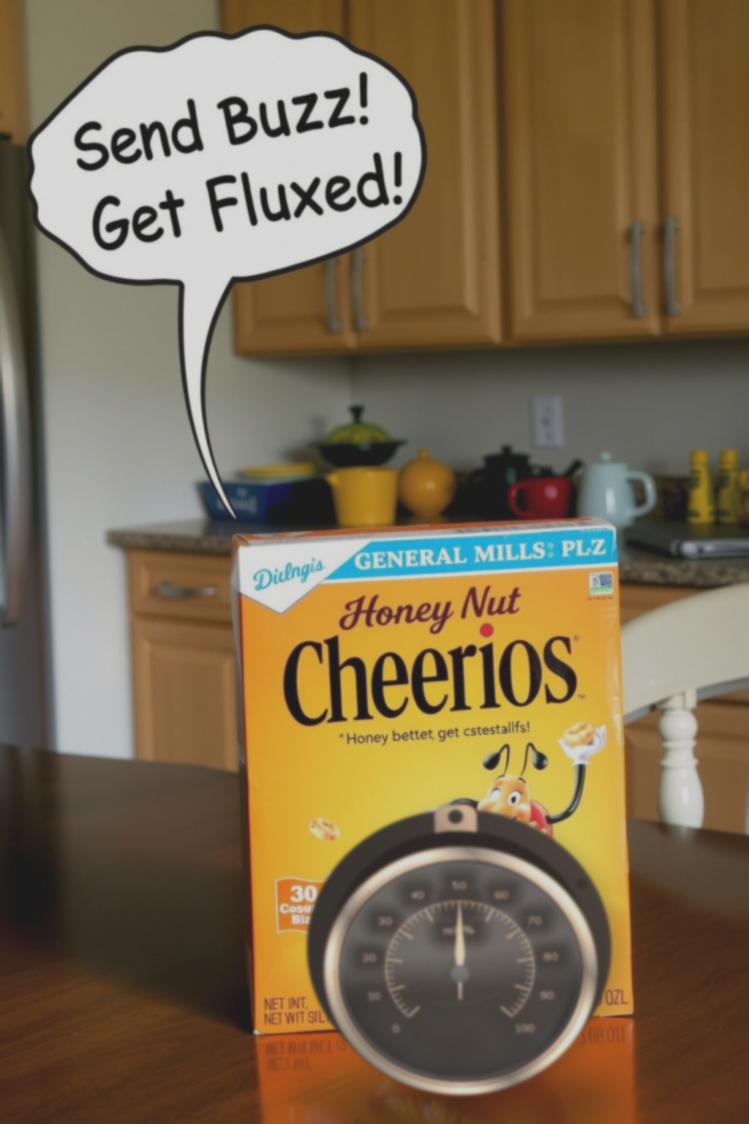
value=50 unit=%
